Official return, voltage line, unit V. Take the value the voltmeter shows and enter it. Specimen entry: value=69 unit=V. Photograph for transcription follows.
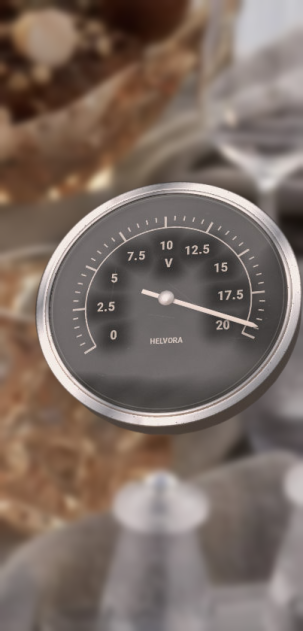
value=19.5 unit=V
